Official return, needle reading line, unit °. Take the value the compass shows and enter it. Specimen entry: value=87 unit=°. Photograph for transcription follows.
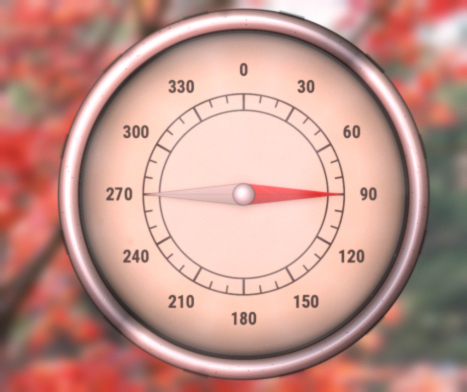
value=90 unit=°
